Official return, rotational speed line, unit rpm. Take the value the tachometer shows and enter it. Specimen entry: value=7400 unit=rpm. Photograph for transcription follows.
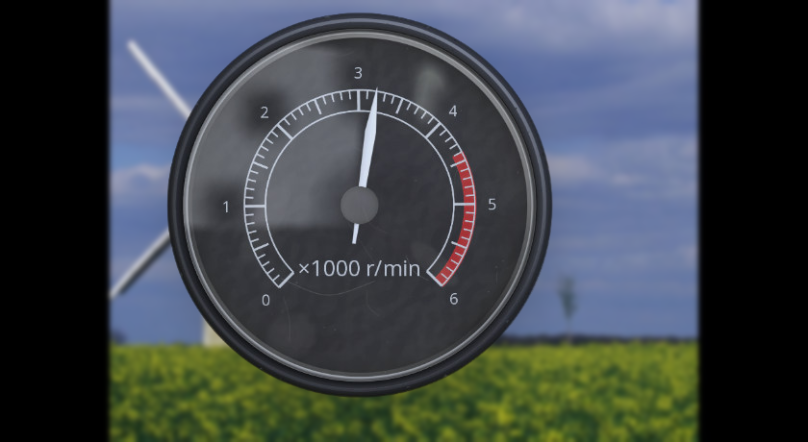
value=3200 unit=rpm
